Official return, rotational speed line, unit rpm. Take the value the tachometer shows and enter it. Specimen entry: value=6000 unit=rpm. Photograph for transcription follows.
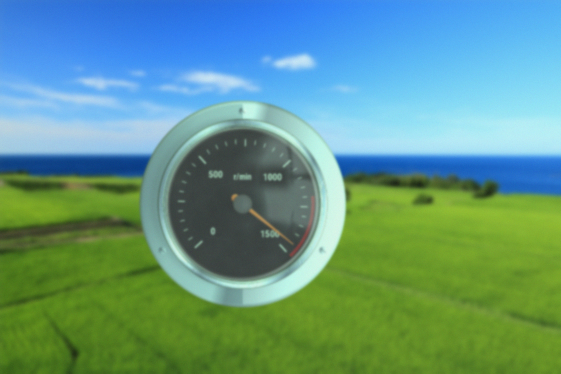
value=1450 unit=rpm
